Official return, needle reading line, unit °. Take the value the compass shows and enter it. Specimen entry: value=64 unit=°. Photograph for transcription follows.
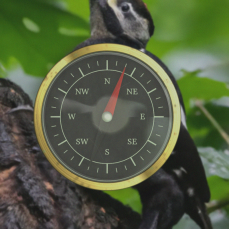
value=20 unit=°
